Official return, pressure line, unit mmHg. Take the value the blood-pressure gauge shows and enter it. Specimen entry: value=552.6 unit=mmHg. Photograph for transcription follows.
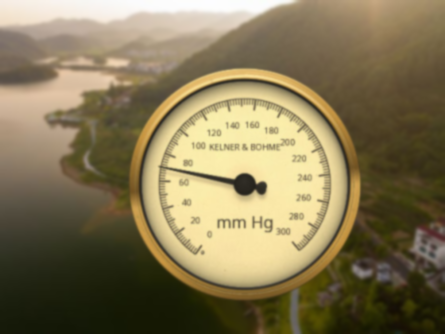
value=70 unit=mmHg
